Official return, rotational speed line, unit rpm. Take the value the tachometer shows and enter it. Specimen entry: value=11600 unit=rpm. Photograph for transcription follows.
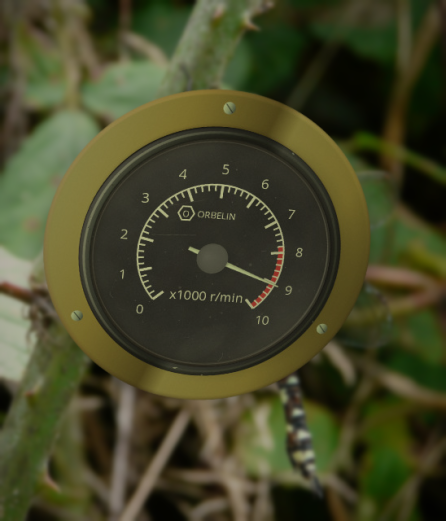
value=9000 unit=rpm
